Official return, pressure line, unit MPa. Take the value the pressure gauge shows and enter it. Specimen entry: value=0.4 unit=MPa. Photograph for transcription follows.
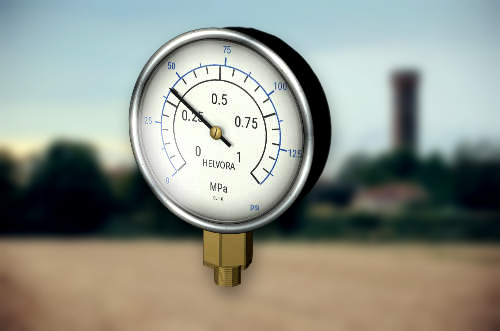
value=0.3 unit=MPa
